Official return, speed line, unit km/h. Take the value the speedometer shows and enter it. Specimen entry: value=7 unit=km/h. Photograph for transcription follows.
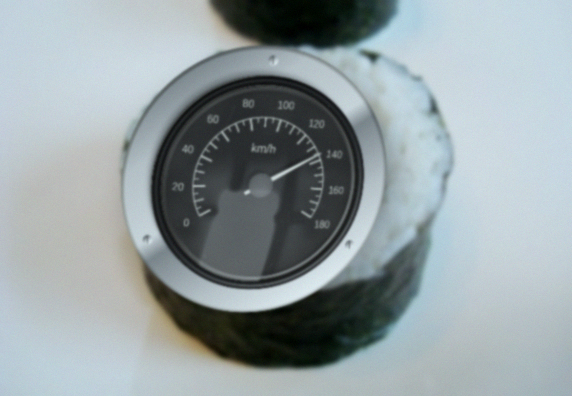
value=135 unit=km/h
